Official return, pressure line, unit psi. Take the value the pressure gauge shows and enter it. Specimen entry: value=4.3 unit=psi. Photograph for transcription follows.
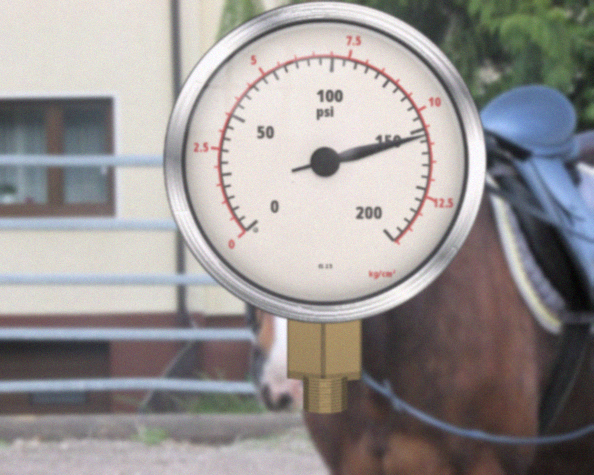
value=152.5 unit=psi
